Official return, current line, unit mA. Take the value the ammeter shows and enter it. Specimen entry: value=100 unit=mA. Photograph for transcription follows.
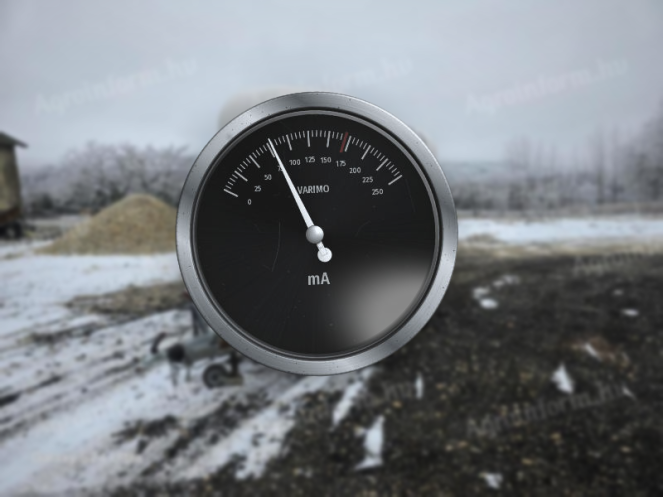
value=80 unit=mA
